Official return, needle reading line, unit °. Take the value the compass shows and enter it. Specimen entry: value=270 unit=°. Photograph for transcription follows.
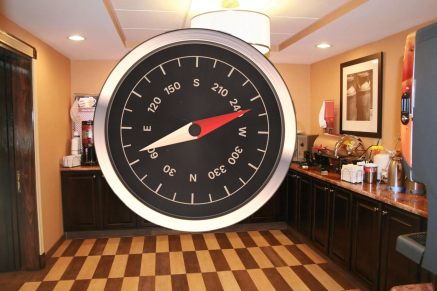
value=247.5 unit=°
